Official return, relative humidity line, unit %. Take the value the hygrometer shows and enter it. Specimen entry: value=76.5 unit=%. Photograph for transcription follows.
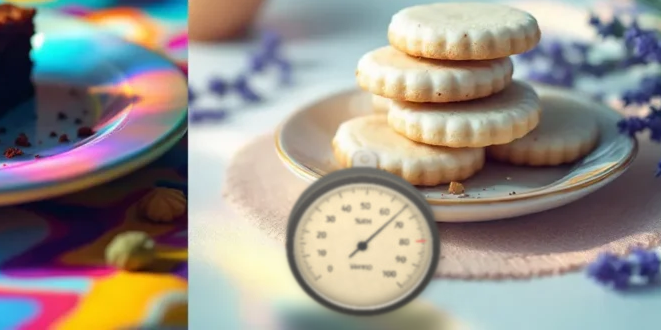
value=65 unit=%
